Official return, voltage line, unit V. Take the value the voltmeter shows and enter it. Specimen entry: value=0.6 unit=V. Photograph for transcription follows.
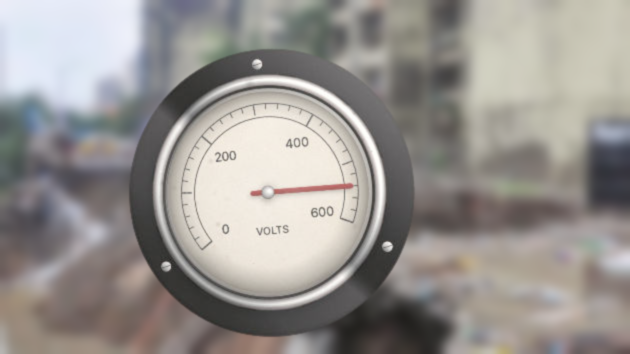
value=540 unit=V
